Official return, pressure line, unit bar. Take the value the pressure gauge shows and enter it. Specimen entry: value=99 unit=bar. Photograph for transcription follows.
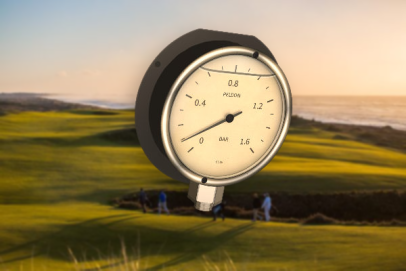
value=0.1 unit=bar
